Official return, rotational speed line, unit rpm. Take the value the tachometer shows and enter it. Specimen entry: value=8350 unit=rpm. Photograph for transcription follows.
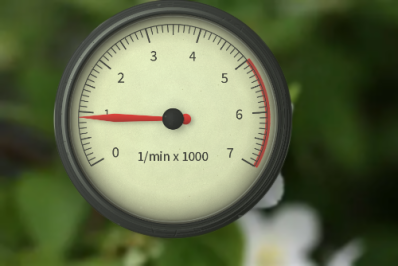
value=900 unit=rpm
